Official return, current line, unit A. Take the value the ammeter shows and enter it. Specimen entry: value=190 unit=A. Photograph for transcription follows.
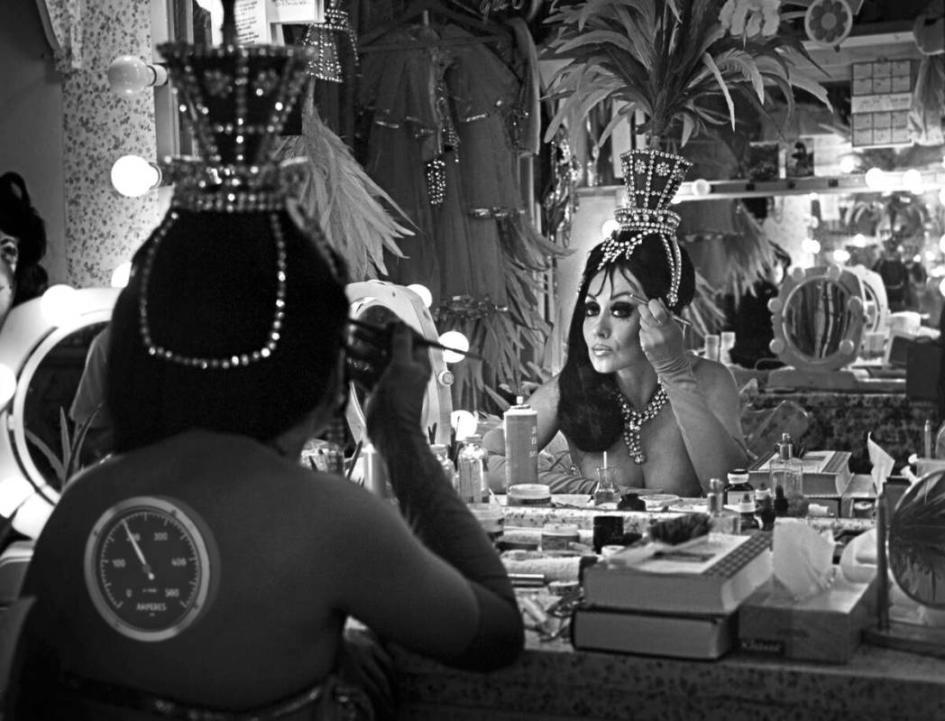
value=200 unit=A
